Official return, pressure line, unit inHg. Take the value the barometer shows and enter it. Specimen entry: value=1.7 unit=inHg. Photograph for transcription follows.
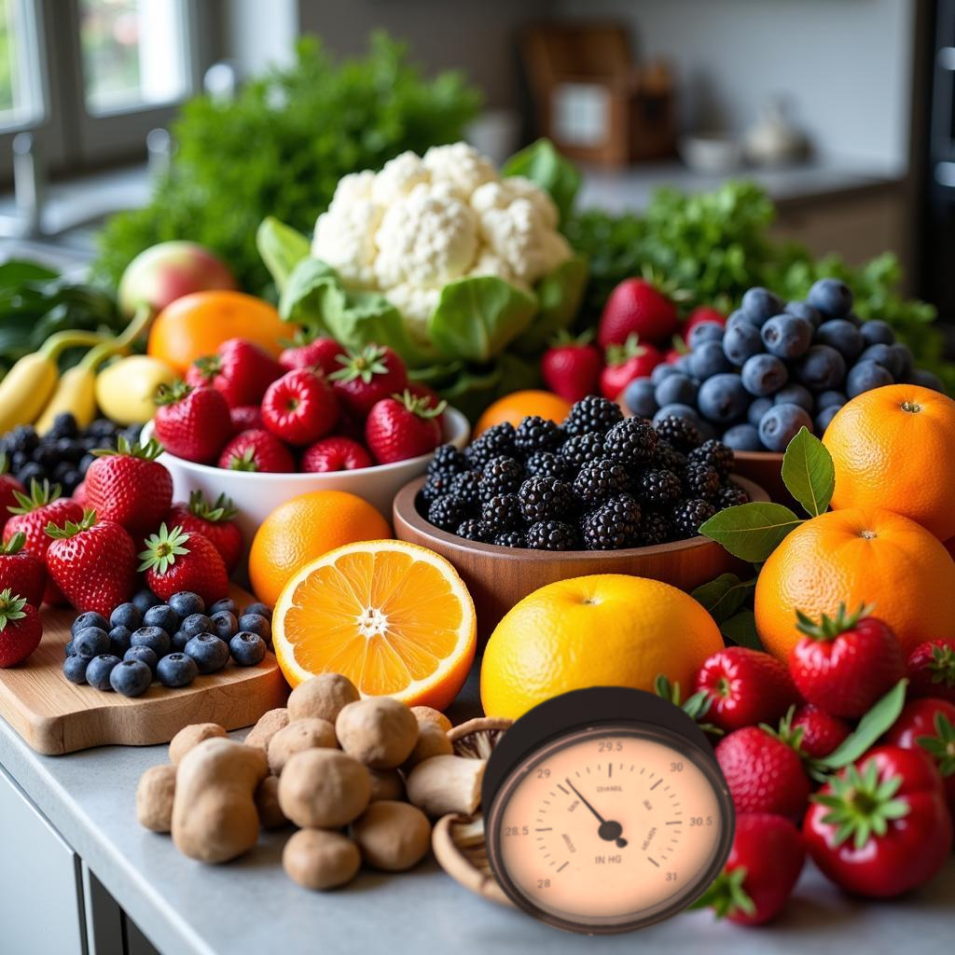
value=29.1 unit=inHg
